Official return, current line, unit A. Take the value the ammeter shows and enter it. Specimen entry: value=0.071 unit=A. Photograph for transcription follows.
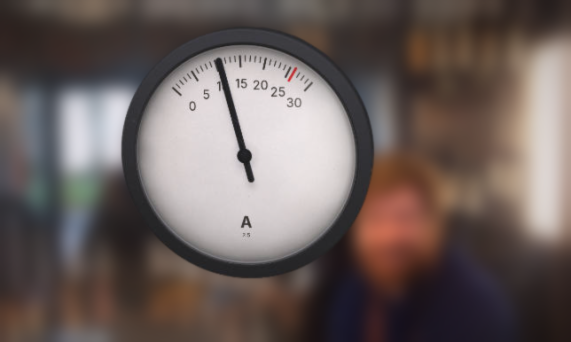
value=11 unit=A
